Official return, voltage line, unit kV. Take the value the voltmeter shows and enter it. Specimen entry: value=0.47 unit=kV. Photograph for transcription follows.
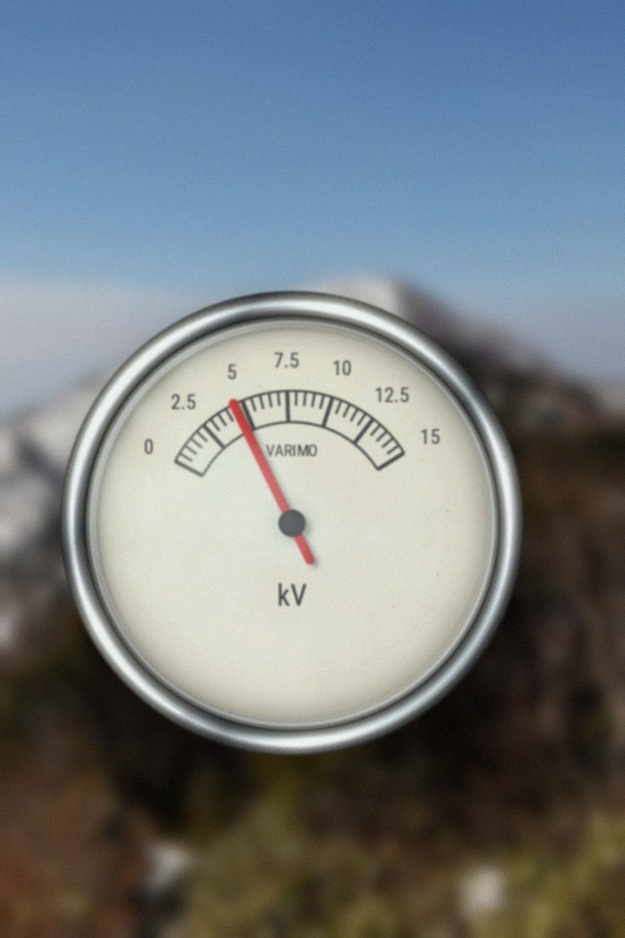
value=4.5 unit=kV
